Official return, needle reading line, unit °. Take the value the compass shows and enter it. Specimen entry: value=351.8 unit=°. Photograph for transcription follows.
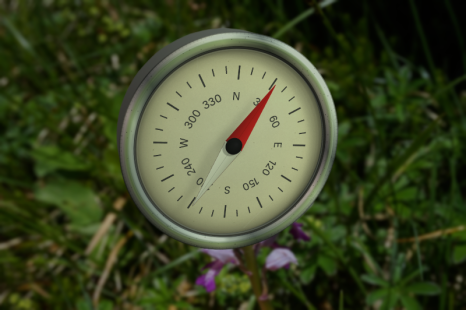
value=30 unit=°
